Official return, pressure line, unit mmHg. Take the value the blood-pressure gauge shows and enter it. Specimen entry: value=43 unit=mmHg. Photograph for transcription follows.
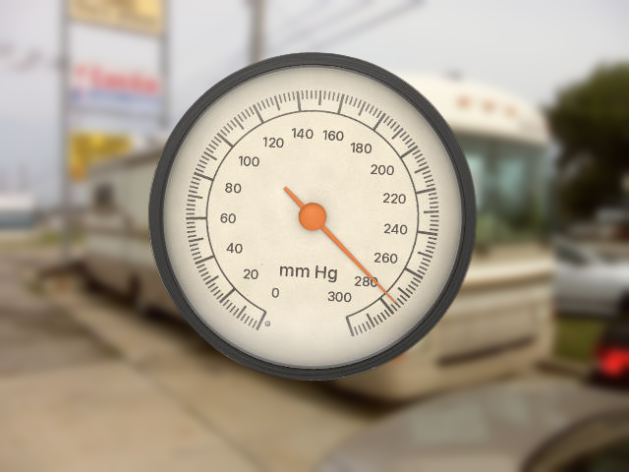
value=276 unit=mmHg
